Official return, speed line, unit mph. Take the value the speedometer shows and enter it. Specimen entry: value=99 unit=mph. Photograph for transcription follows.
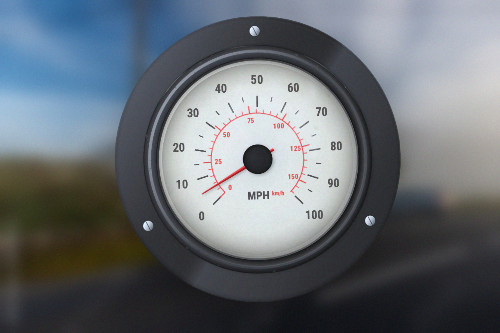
value=5 unit=mph
